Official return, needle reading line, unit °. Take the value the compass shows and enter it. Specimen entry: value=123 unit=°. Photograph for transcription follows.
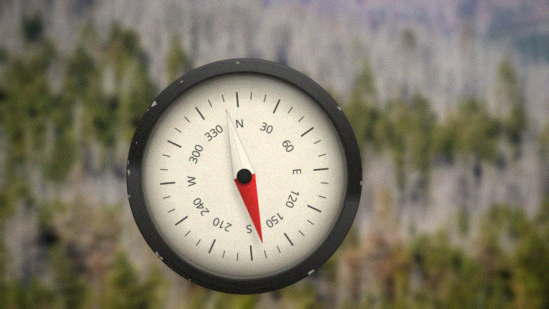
value=170 unit=°
